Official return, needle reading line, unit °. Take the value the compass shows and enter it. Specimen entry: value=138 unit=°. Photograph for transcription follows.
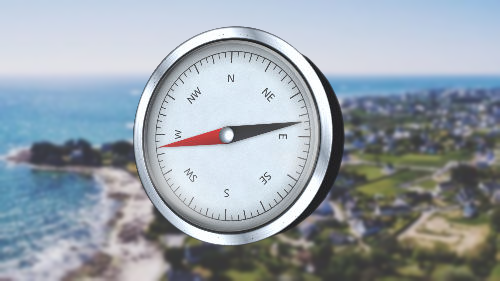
value=260 unit=°
